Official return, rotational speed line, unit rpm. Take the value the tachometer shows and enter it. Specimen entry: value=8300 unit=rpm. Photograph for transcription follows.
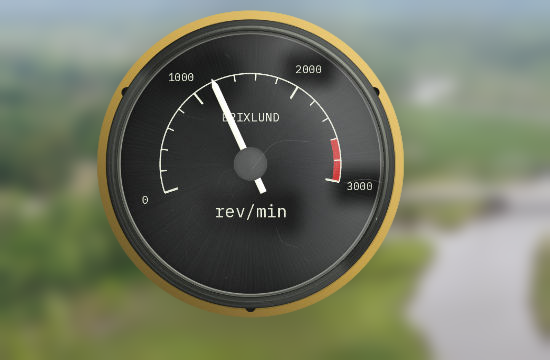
value=1200 unit=rpm
